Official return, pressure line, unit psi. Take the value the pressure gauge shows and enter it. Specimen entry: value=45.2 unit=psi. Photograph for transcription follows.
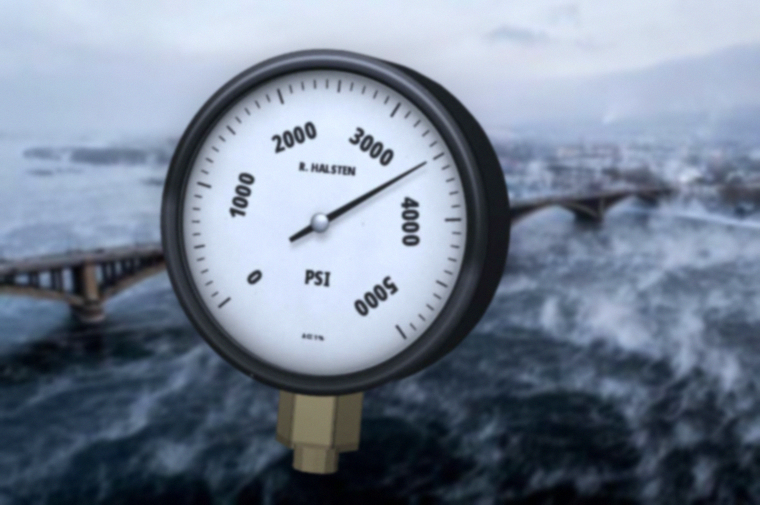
value=3500 unit=psi
